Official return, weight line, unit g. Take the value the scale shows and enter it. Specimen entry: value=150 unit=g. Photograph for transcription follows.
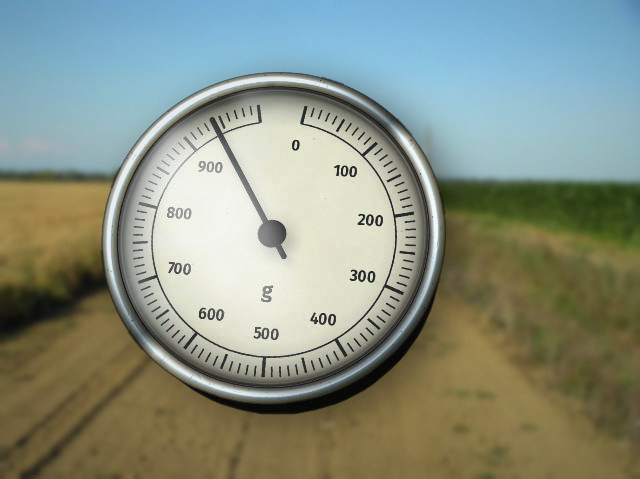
value=940 unit=g
